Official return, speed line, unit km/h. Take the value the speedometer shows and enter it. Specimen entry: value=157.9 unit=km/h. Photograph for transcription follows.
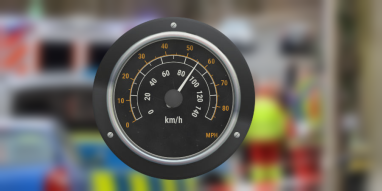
value=90 unit=km/h
